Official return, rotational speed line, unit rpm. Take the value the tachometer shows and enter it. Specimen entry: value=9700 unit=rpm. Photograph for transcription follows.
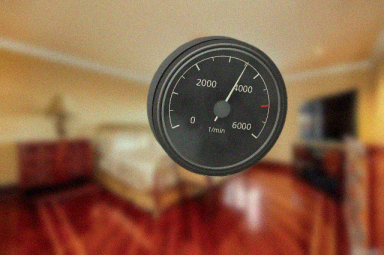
value=3500 unit=rpm
